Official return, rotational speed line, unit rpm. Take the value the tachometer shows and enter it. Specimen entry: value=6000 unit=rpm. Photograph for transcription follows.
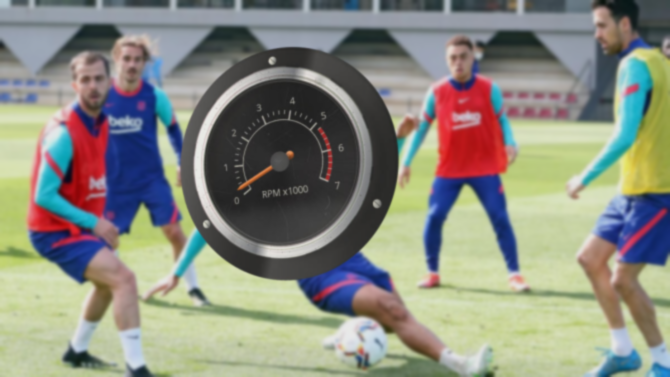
value=200 unit=rpm
